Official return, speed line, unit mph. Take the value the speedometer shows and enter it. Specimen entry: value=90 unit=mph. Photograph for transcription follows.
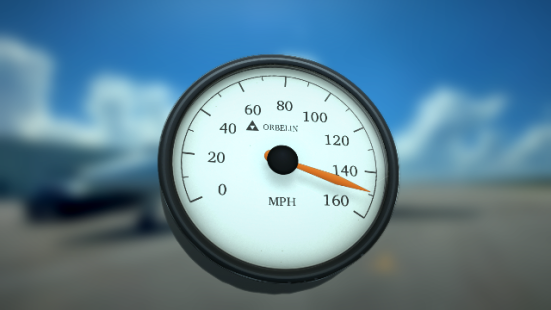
value=150 unit=mph
